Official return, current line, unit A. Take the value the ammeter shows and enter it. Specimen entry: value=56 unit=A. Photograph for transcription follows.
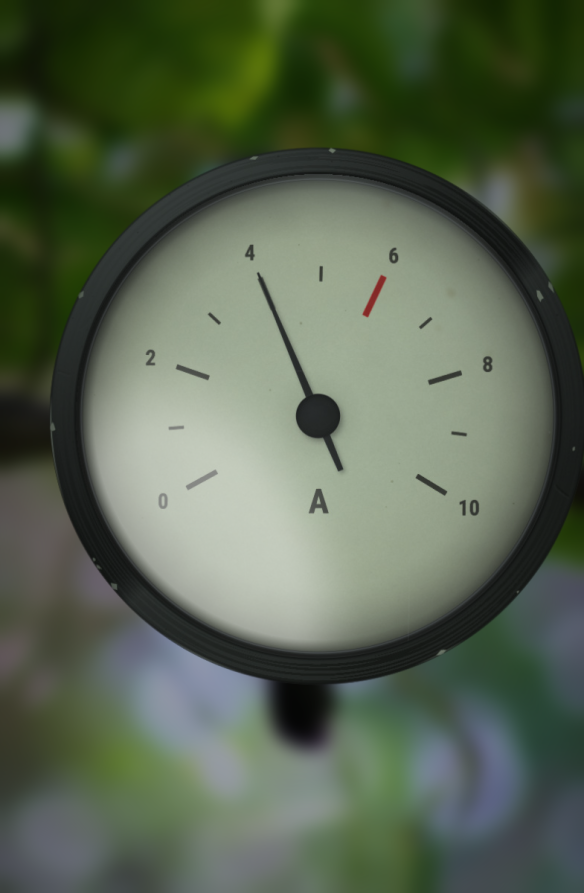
value=4 unit=A
